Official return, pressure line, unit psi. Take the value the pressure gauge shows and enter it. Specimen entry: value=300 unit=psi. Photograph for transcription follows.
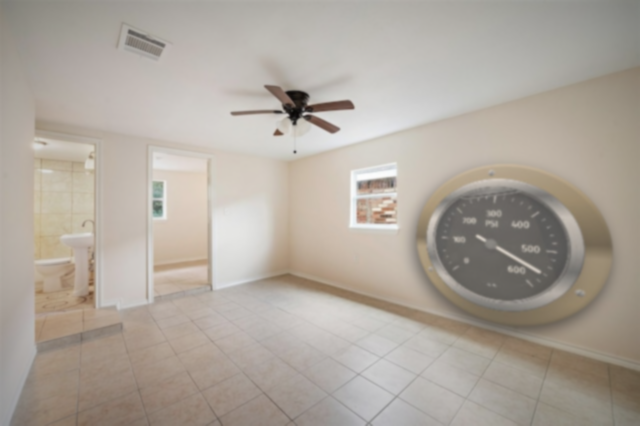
value=560 unit=psi
